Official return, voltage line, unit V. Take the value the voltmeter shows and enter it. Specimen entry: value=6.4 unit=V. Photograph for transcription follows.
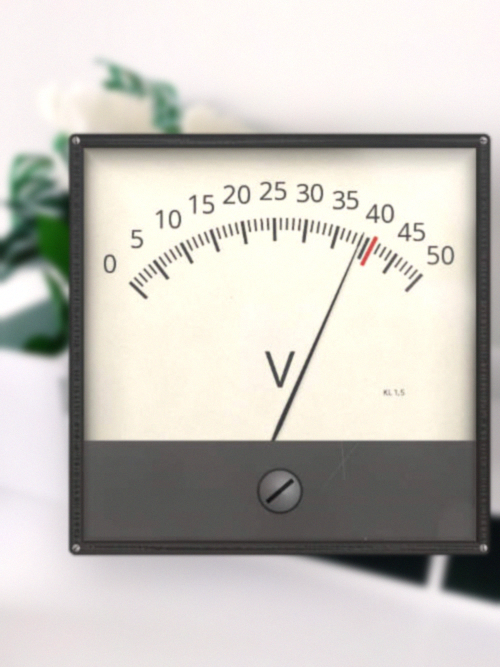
value=39 unit=V
